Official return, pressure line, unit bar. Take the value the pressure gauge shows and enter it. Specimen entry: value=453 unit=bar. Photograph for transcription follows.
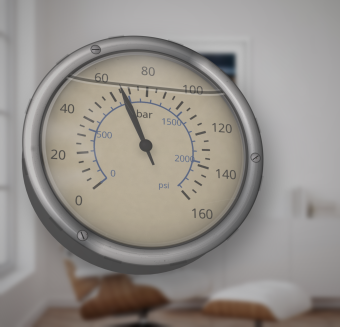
value=65 unit=bar
